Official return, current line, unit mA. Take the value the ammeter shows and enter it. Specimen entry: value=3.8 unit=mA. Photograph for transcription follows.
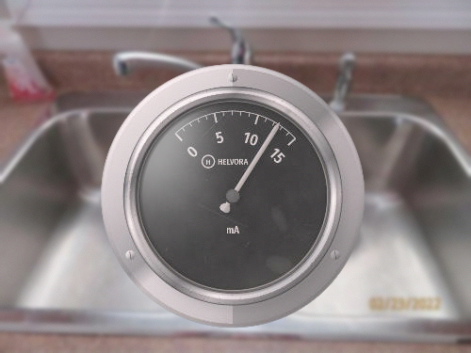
value=12.5 unit=mA
